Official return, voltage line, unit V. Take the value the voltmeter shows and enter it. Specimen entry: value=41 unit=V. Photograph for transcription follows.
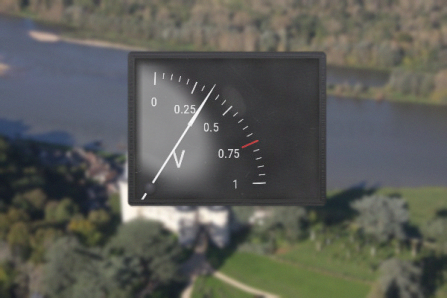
value=0.35 unit=V
